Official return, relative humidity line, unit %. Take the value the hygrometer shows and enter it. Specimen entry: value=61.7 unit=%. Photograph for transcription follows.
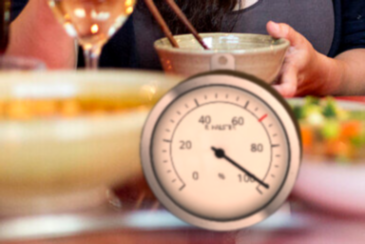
value=96 unit=%
